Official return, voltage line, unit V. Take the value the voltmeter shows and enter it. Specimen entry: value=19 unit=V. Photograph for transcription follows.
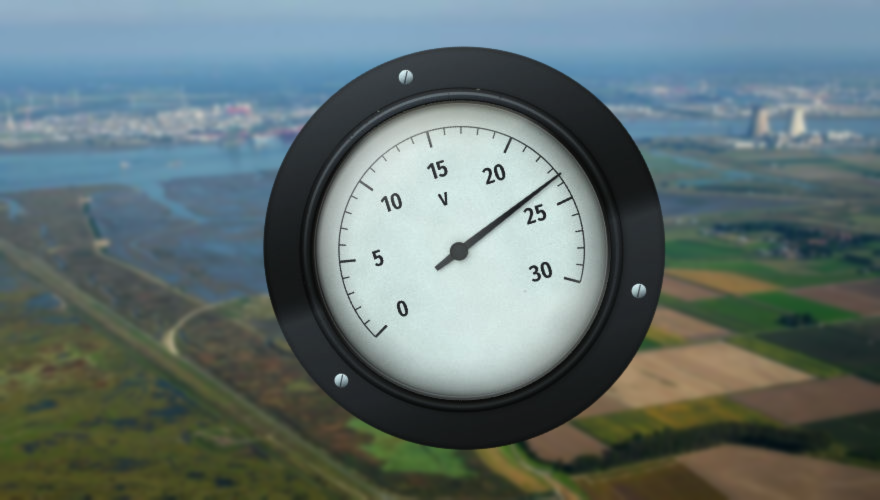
value=23.5 unit=V
